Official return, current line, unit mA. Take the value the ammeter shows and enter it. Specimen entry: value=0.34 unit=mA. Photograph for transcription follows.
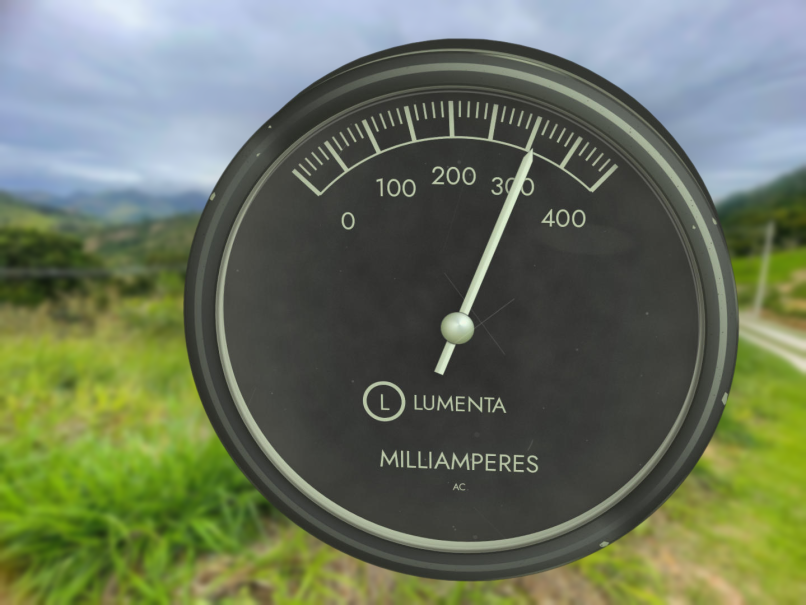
value=305 unit=mA
